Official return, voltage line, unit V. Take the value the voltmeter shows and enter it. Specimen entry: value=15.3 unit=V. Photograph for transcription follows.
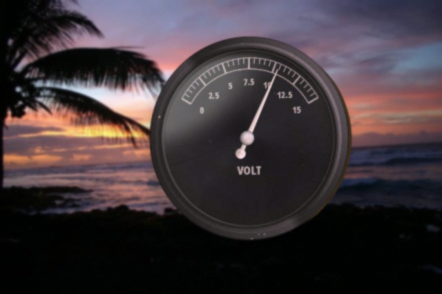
value=10.5 unit=V
